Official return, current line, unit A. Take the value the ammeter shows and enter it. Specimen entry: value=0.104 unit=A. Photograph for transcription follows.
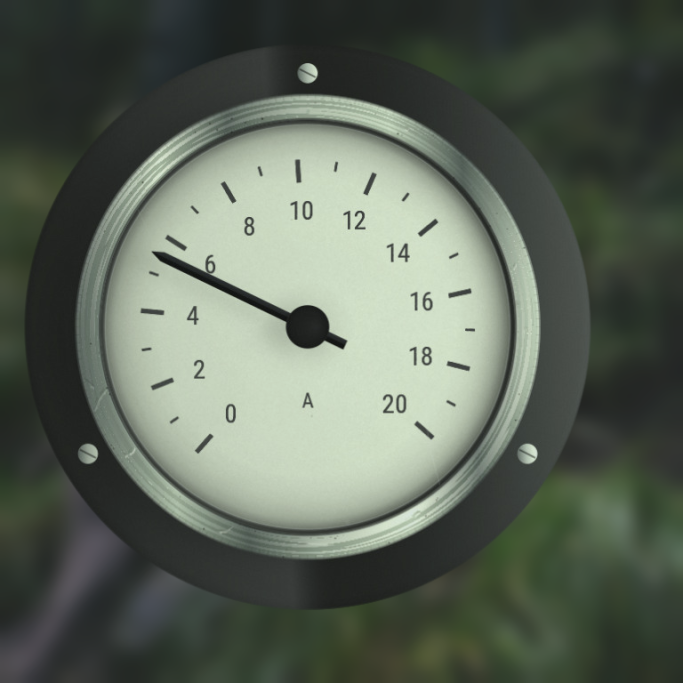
value=5.5 unit=A
